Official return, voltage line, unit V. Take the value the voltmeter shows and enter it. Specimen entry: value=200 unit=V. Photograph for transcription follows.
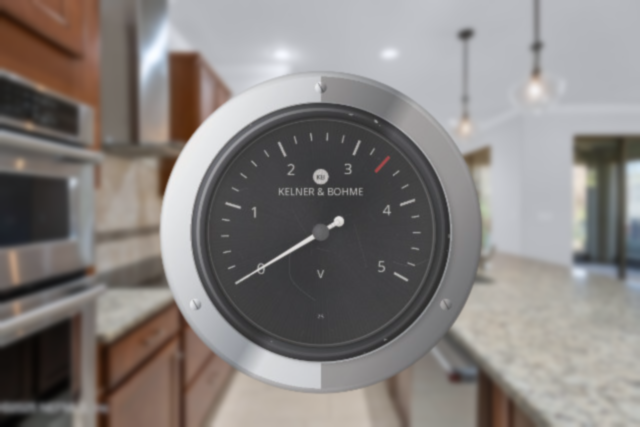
value=0 unit=V
